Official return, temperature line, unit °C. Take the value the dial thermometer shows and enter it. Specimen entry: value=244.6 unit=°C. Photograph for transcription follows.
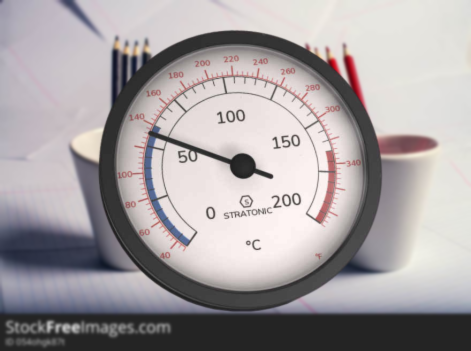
value=55 unit=°C
